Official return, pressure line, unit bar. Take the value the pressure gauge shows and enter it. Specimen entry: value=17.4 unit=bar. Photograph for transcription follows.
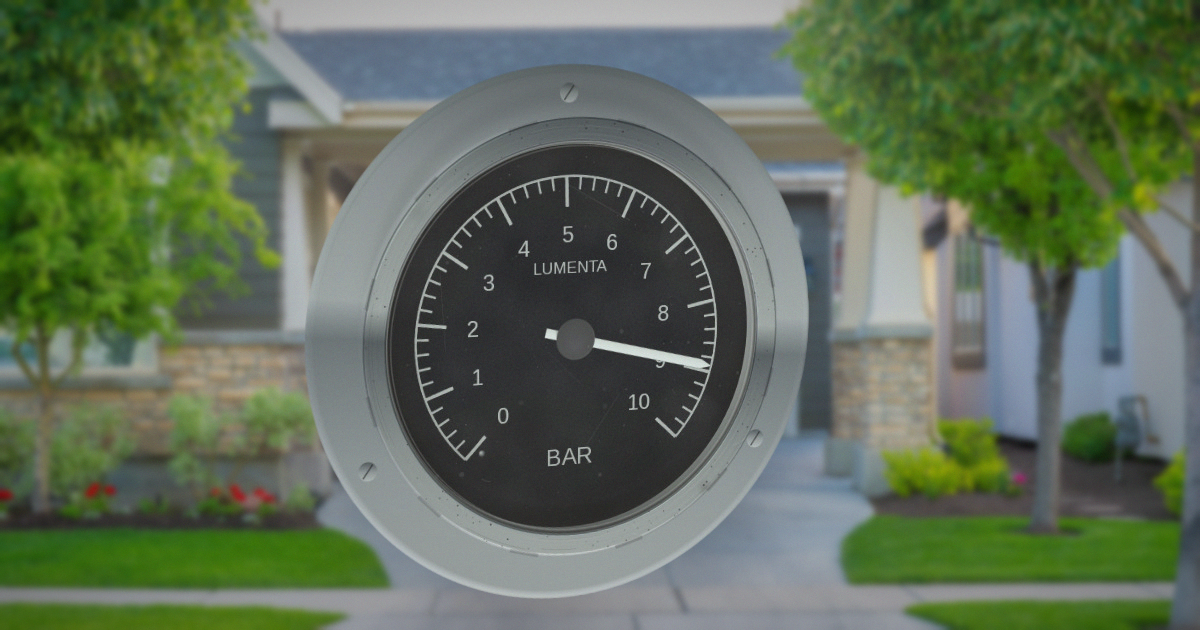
value=8.9 unit=bar
